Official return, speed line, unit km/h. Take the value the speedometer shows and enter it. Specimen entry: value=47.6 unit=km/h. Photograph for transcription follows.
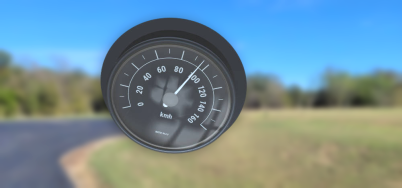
value=95 unit=km/h
